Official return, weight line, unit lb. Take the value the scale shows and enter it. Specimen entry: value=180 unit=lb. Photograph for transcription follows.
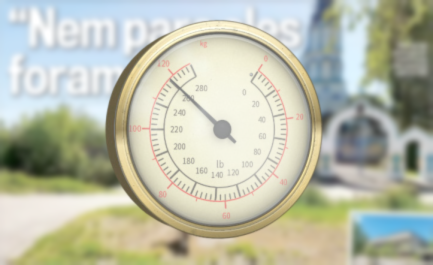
value=260 unit=lb
